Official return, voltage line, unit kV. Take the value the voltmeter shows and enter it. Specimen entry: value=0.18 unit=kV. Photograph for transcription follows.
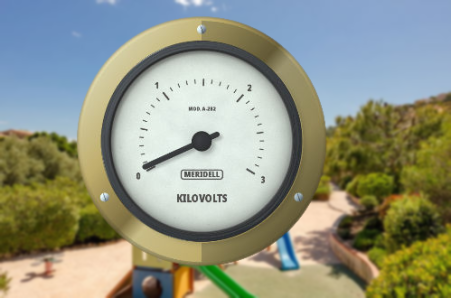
value=0.05 unit=kV
